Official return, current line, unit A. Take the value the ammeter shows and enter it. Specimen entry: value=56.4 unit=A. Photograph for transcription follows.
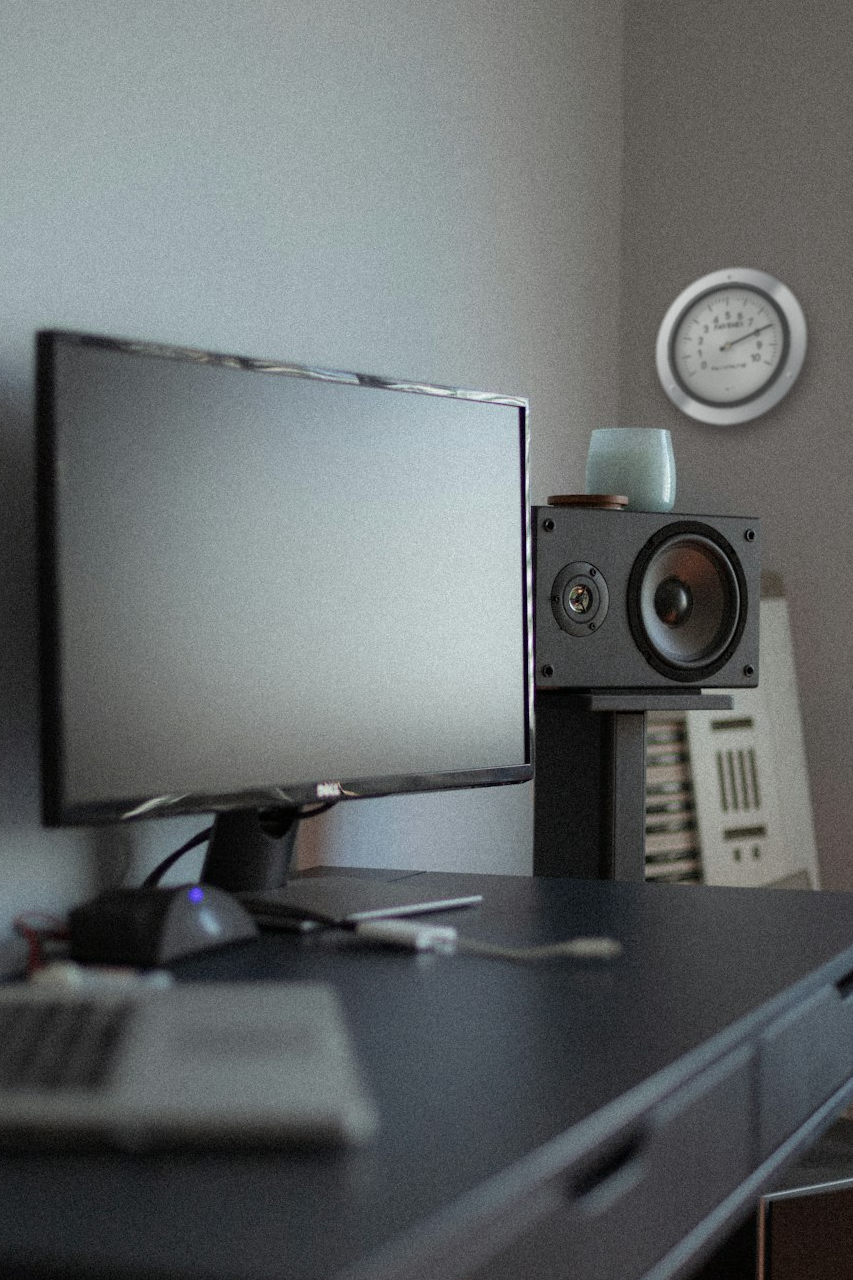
value=8 unit=A
